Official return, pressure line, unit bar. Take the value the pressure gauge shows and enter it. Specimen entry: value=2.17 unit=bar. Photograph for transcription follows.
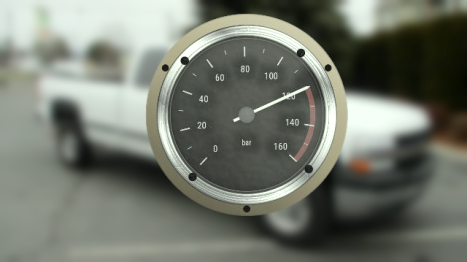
value=120 unit=bar
